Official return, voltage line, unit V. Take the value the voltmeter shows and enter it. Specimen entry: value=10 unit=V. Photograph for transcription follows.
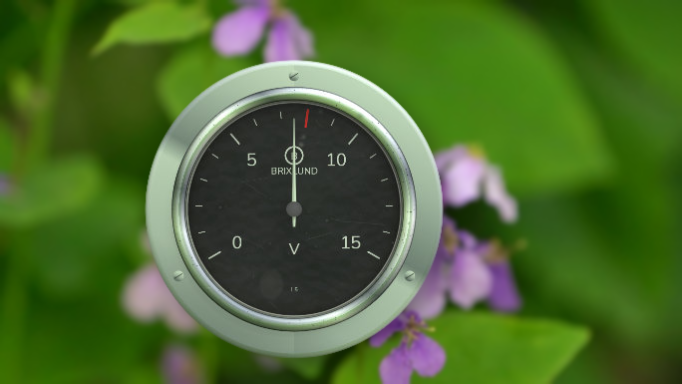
value=7.5 unit=V
